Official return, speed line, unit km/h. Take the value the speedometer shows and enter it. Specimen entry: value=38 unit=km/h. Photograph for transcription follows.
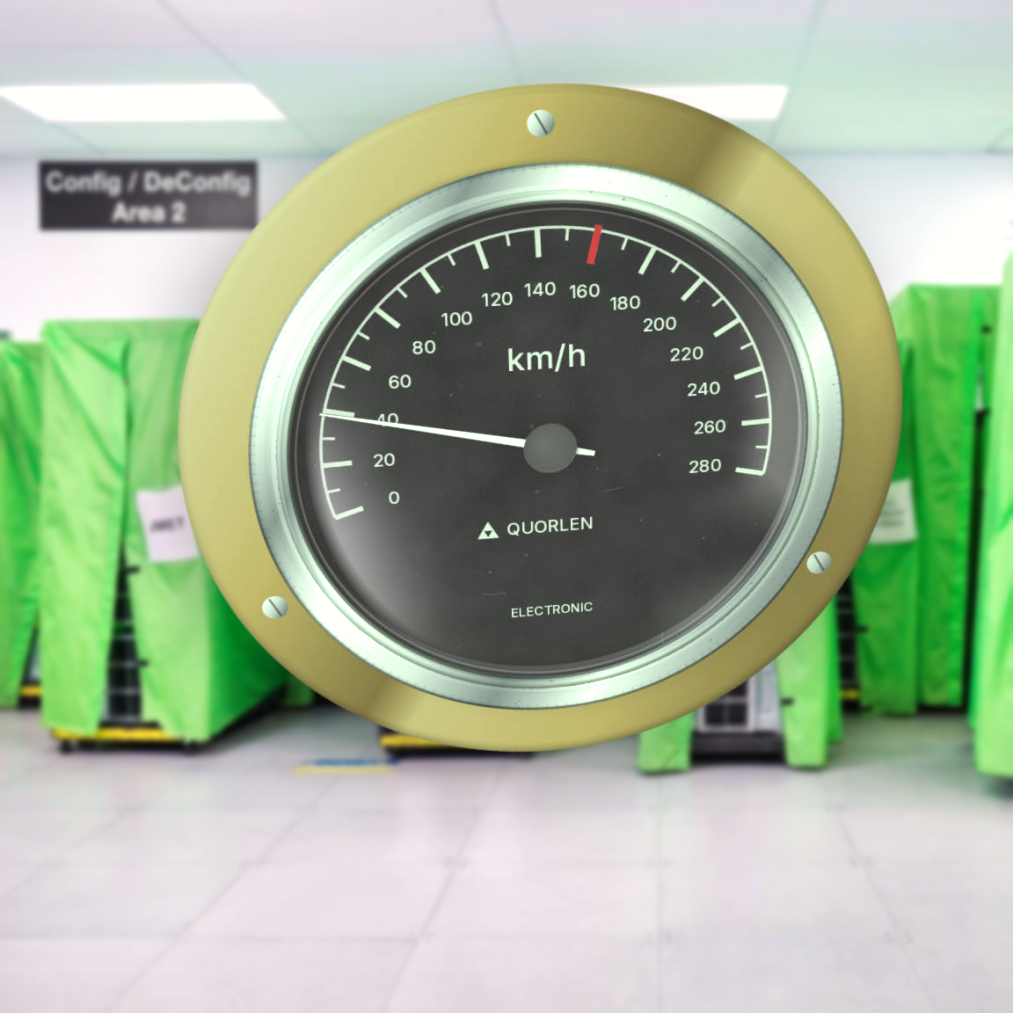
value=40 unit=km/h
